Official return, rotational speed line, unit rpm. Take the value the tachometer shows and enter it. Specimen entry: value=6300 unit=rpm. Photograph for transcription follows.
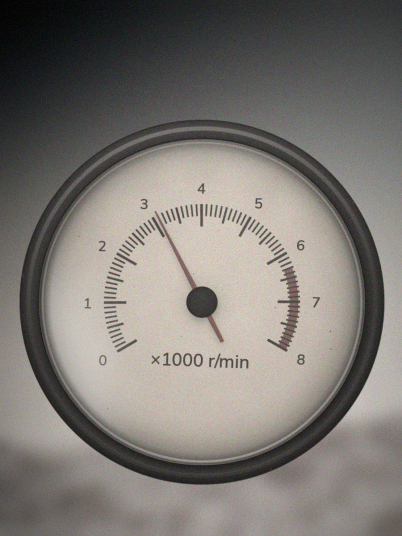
value=3100 unit=rpm
